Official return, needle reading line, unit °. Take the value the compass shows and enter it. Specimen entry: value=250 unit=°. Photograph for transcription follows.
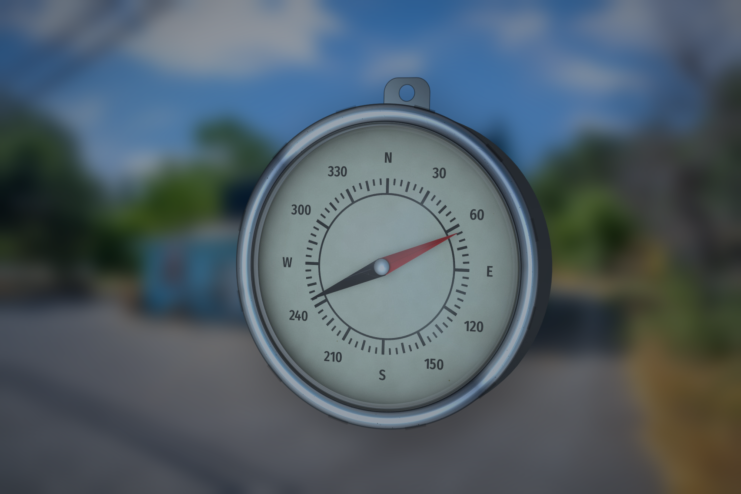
value=65 unit=°
